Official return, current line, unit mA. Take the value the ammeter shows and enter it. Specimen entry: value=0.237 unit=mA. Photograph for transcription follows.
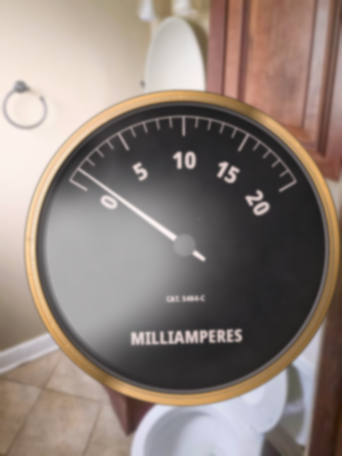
value=1 unit=mA
